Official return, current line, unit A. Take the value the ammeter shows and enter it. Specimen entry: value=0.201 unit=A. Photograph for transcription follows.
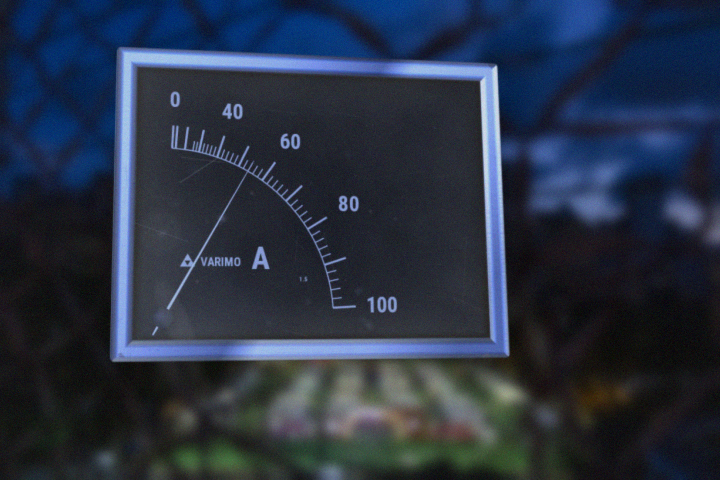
value=54 unit=A
